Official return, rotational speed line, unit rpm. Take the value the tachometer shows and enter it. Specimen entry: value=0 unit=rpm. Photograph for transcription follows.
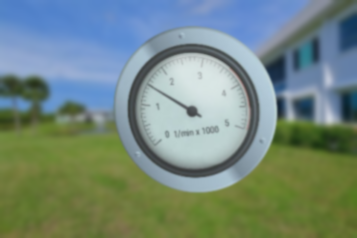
value=1500 unit=rpm
